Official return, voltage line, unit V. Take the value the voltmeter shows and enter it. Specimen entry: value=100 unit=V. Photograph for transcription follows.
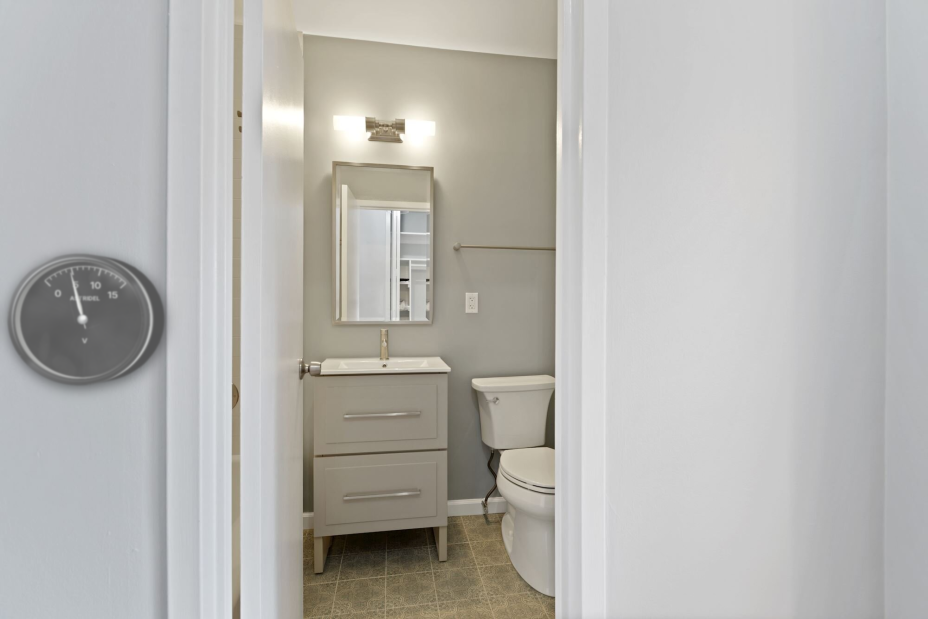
value=5 unit=V
